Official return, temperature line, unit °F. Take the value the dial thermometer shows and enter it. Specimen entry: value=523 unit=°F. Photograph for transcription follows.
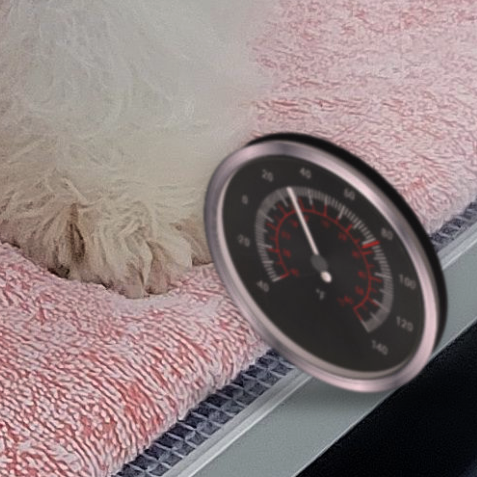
value=30 unit=°F
